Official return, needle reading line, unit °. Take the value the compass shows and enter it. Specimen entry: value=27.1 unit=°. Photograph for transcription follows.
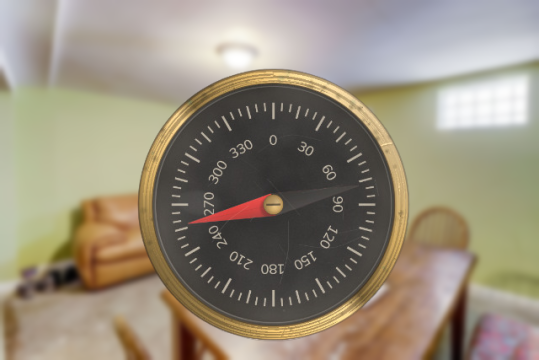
value=257.5 unit=°
